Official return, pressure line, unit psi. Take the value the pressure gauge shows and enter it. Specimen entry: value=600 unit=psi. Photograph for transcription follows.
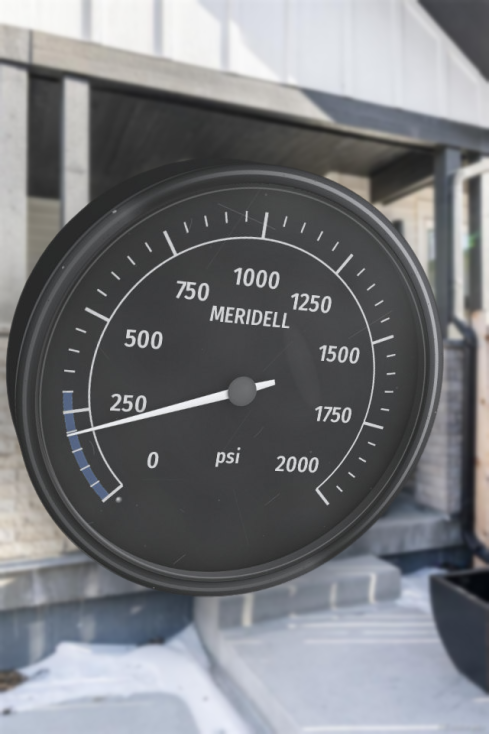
value=200 unit=psi
